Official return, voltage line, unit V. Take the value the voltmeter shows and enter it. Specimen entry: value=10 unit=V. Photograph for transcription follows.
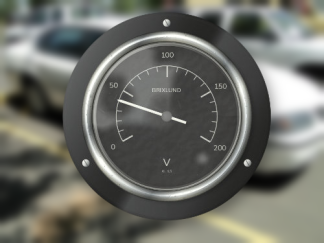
value=40 unit=V
